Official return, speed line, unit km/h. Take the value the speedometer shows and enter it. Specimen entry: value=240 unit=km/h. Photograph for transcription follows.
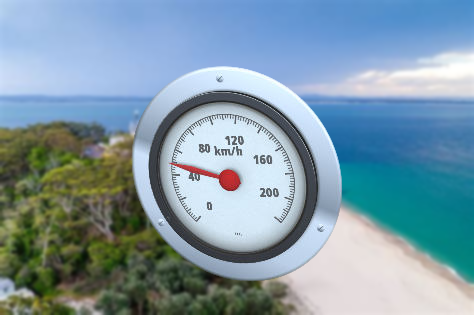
value=50 unit=km/h
